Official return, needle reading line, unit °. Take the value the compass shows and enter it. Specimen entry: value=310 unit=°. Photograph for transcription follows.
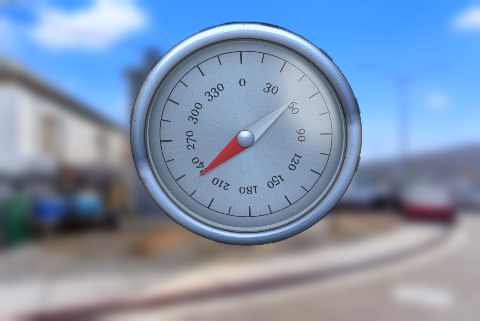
value=232.5 unit=°
